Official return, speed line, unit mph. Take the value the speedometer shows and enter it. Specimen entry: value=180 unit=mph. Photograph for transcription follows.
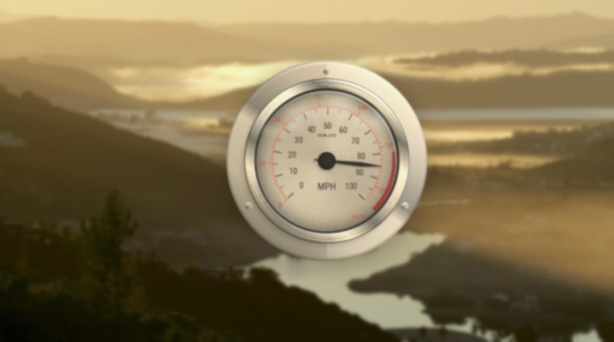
value=85 unit=mph
